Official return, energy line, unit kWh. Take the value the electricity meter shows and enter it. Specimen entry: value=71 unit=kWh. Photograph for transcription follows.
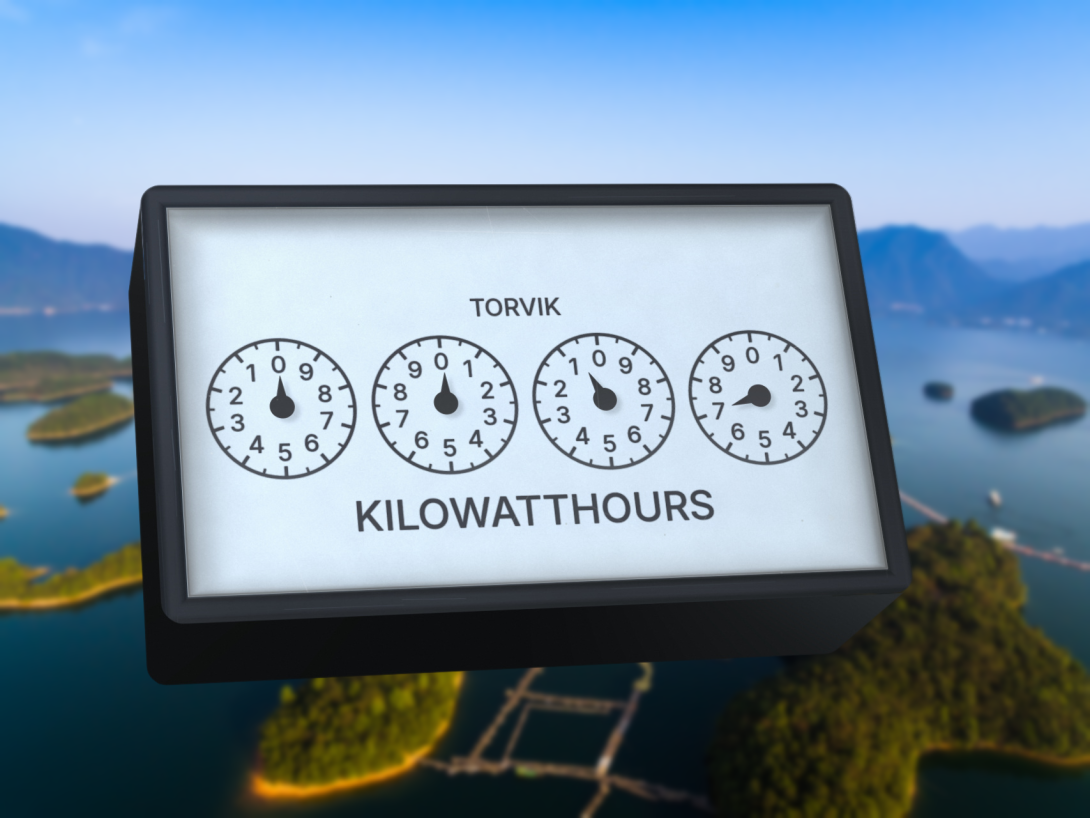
value=7 unit=kWh
